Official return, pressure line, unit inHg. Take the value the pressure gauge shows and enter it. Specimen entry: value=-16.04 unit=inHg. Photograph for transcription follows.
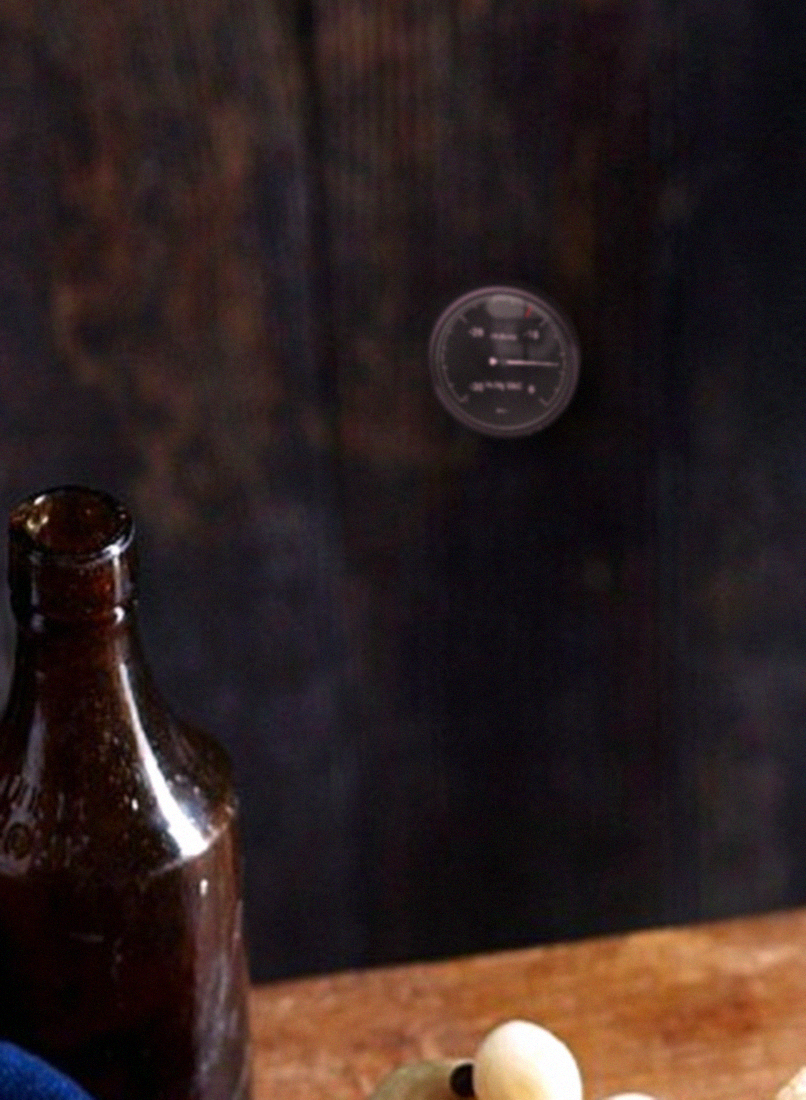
value=-5 unit=inHg
